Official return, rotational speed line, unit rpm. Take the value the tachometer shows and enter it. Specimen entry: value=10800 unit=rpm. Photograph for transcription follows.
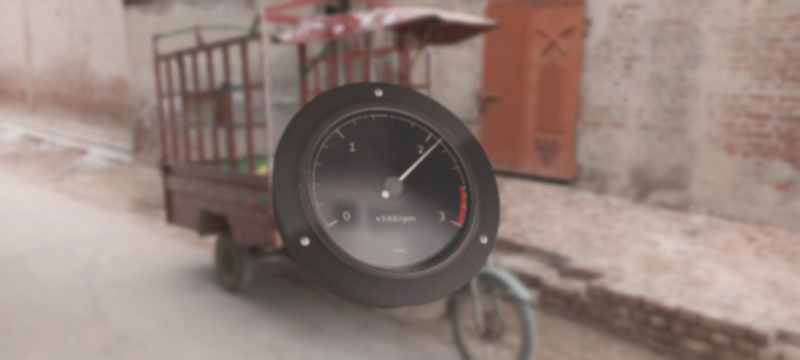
value=2100 unit=rpm
